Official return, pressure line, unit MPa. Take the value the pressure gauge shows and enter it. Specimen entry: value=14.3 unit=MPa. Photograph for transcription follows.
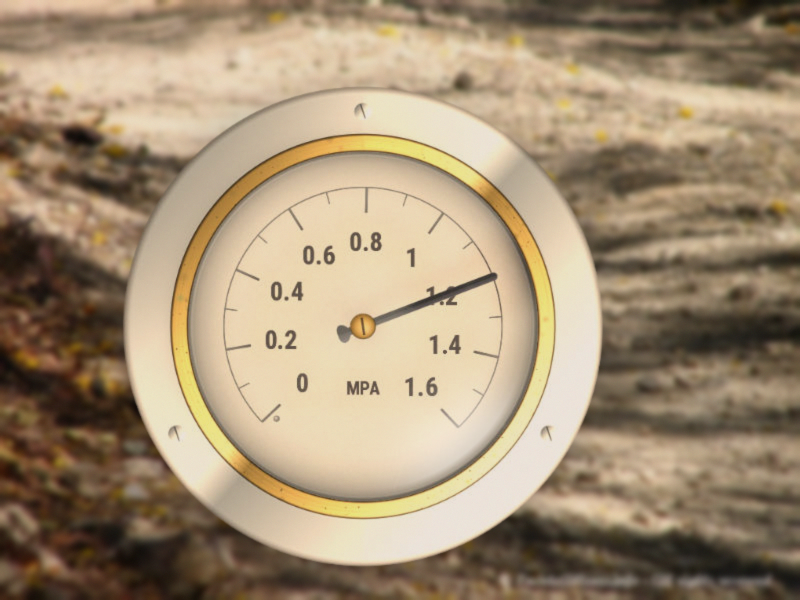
value=1.2 unit=MPa
